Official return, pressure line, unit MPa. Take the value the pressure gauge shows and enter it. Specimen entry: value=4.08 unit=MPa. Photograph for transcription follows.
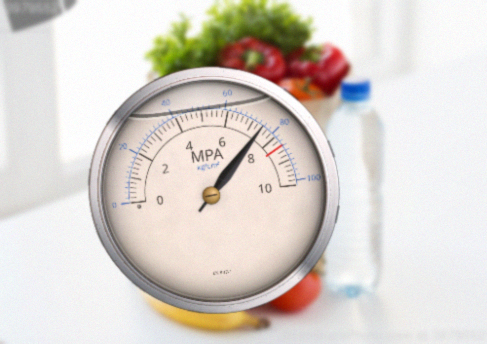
value=7.4 unit=MPa
